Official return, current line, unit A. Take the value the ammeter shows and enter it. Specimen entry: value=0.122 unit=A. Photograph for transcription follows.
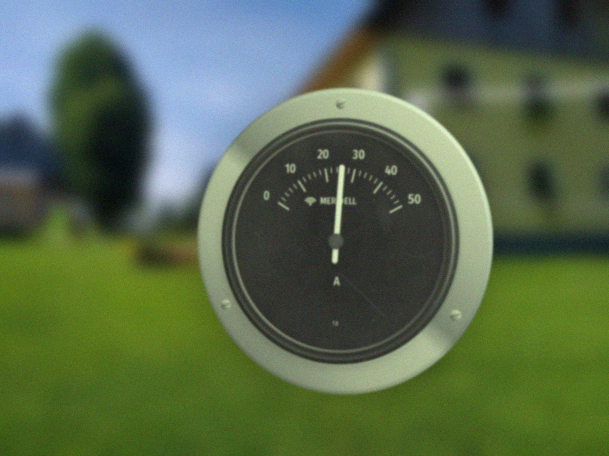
value=26 unit=A
